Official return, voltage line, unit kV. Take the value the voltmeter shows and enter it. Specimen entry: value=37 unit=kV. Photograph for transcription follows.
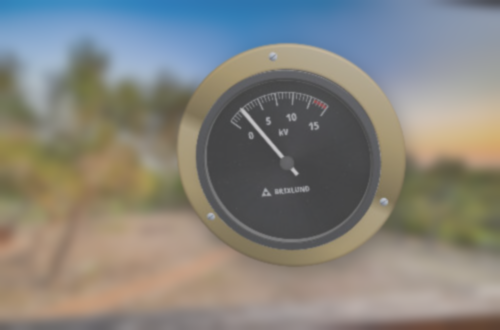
value=2.5 unit=kV
